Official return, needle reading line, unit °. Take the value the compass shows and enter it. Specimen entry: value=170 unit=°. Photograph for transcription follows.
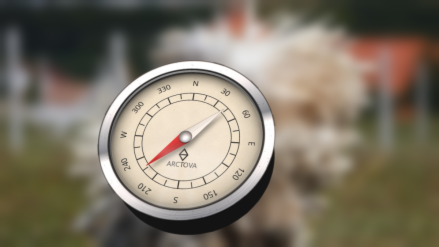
value=225 unit=°
